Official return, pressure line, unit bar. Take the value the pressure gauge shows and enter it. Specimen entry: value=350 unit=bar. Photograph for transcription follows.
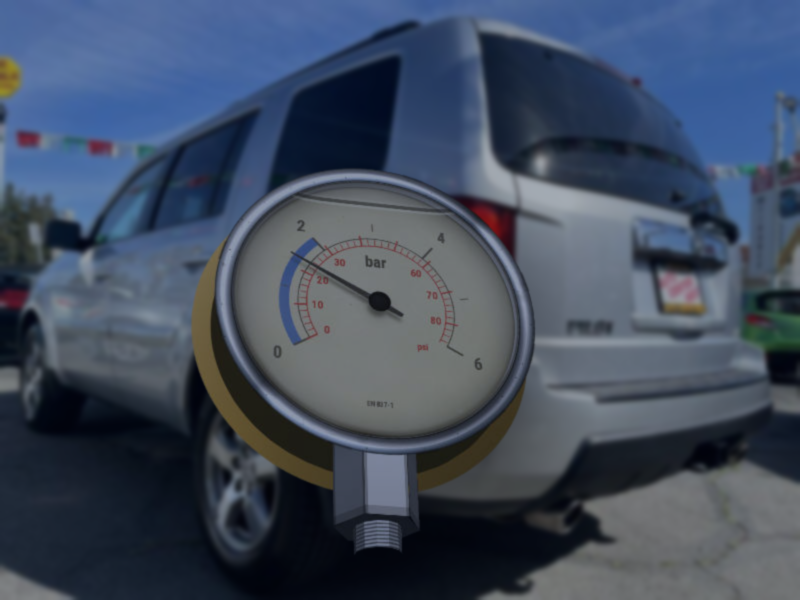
value=1.5 unit=bar
